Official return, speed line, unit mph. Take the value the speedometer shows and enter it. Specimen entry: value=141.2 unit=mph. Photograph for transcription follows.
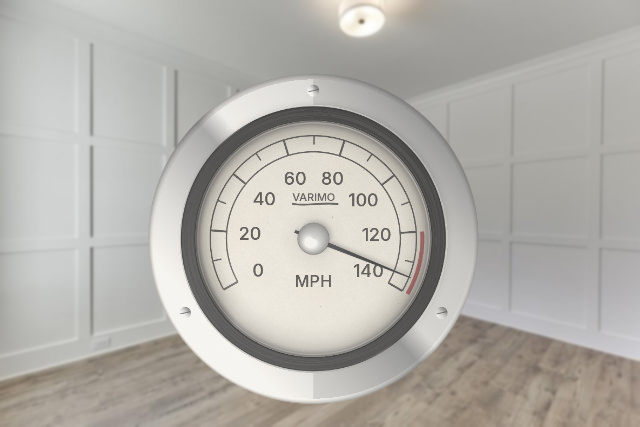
value=135 unit=mph
